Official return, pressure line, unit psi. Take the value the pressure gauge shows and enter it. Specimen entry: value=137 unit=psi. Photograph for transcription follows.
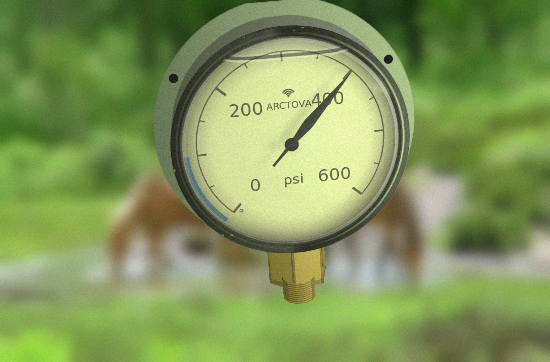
value=400 unit=psi
